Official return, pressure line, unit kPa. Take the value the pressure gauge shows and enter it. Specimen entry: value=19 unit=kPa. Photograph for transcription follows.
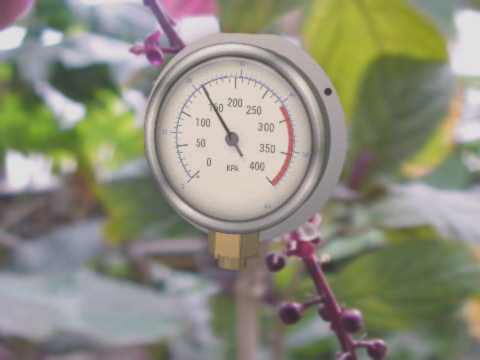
value=150 unit=kPa
